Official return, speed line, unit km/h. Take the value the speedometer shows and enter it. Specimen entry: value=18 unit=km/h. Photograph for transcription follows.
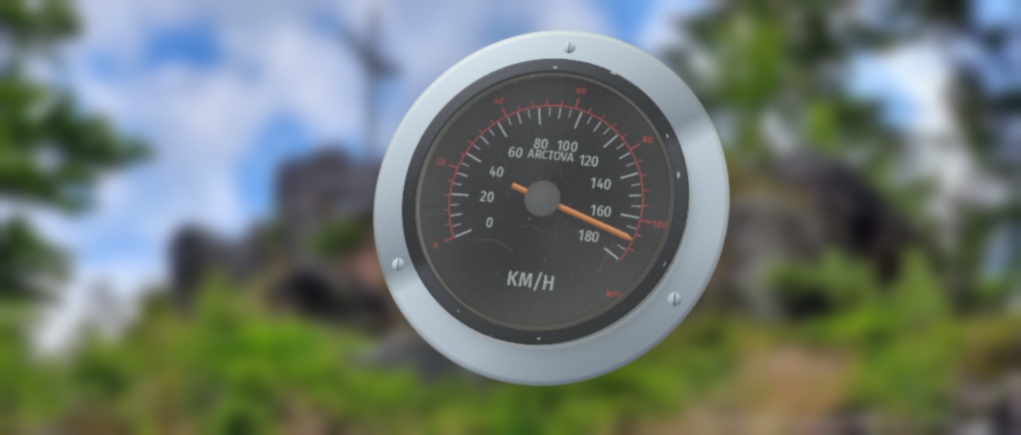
value=170 unit=km/h
